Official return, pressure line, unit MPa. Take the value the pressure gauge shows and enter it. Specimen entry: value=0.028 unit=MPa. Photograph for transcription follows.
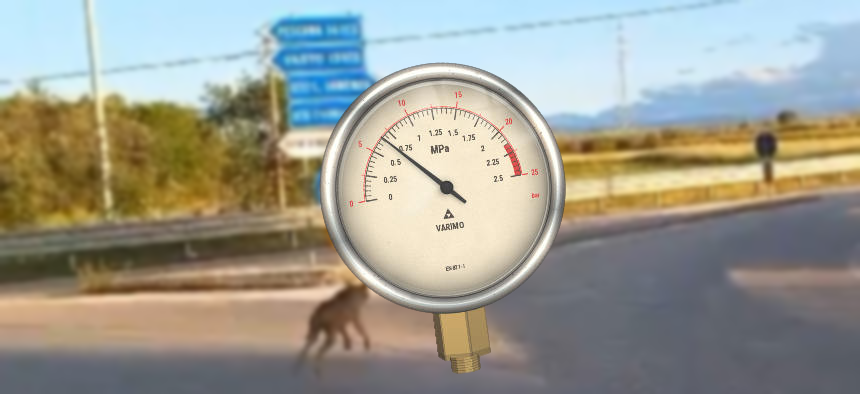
value=0.65 unit=MPa
